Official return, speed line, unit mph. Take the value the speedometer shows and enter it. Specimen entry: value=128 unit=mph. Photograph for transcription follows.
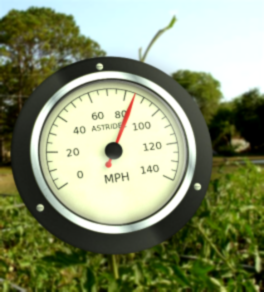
value=85 unit=mph
